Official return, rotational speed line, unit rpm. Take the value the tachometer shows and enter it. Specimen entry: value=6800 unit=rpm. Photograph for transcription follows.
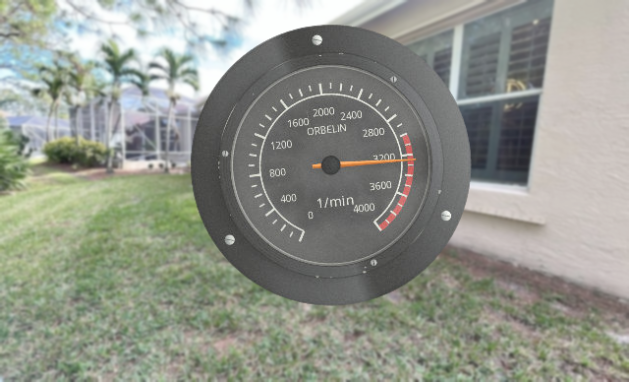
value=3250 unit=rpm
